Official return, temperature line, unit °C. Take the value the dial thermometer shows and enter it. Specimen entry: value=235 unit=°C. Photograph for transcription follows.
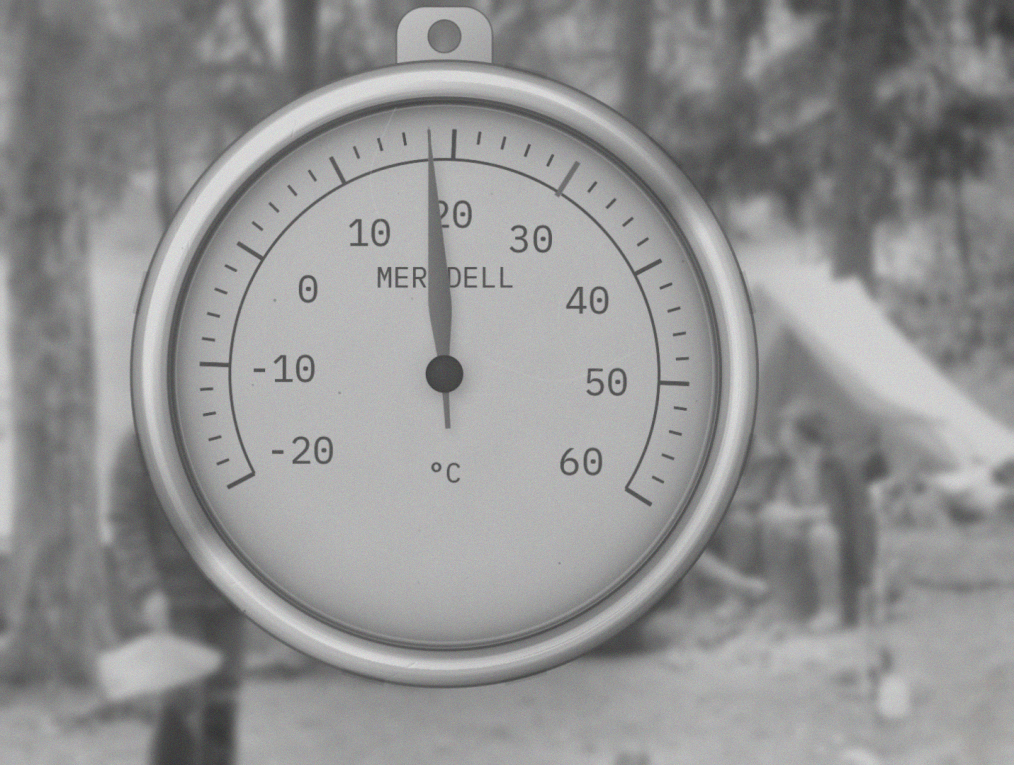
value=18 unit=°C
